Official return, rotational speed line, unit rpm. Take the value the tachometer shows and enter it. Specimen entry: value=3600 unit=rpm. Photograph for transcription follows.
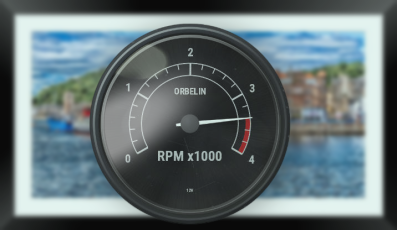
value=3400 unit=rpm
